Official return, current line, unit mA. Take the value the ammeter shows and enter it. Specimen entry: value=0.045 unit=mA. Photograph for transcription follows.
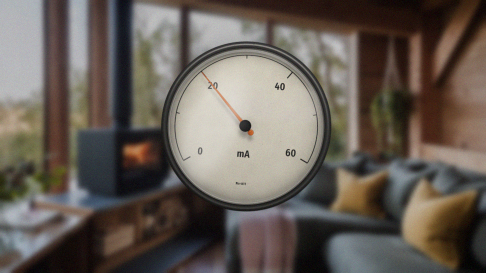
value=20 unit=mA
